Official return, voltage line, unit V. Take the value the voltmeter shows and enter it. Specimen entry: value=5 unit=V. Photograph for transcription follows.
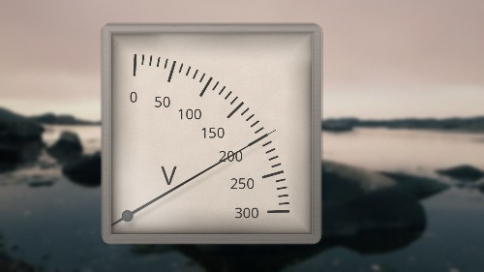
value=200 unit=V
